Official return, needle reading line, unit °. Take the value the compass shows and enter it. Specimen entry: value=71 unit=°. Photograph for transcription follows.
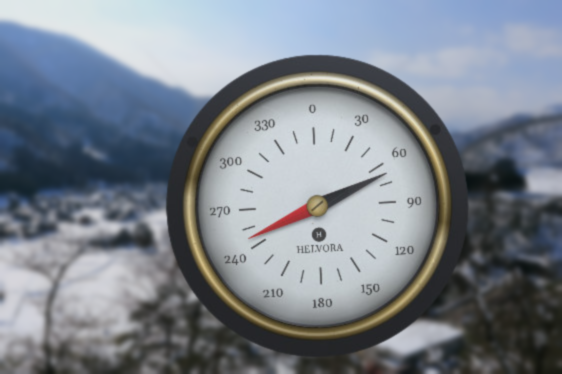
value=247.5 unit=°
